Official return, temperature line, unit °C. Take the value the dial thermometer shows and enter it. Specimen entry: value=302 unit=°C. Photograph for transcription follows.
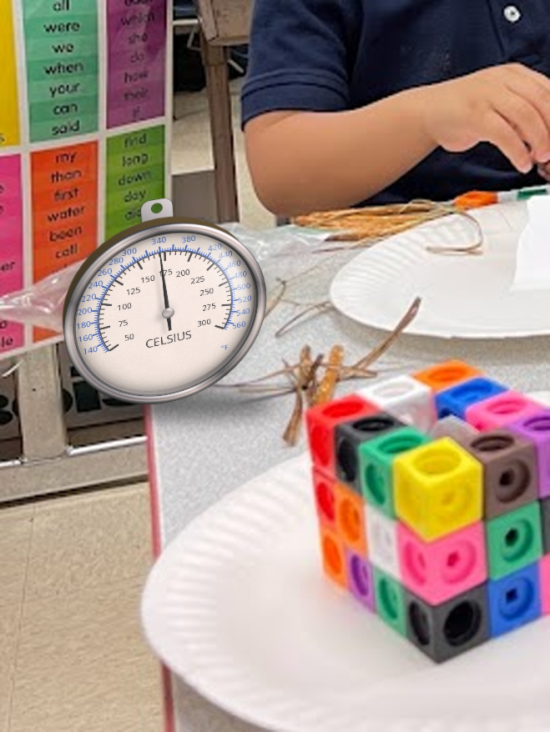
value=170 unit=°C
